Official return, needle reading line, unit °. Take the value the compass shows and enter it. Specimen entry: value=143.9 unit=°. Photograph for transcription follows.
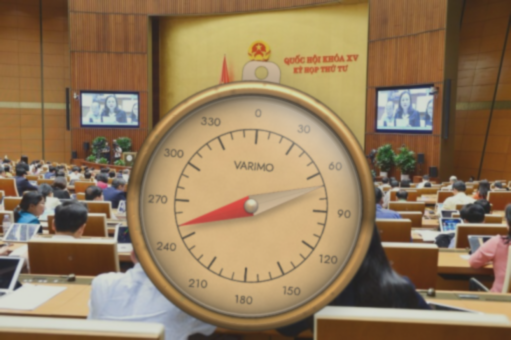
value=250 unit=°
